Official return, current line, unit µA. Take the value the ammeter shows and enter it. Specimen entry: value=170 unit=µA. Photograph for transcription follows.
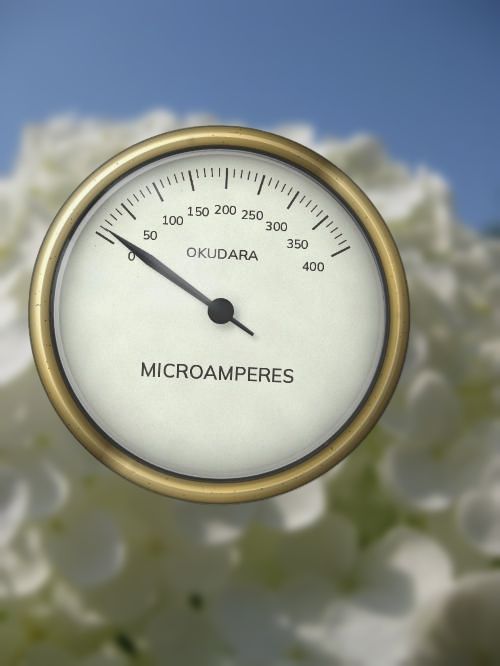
value=10 unit=µA
